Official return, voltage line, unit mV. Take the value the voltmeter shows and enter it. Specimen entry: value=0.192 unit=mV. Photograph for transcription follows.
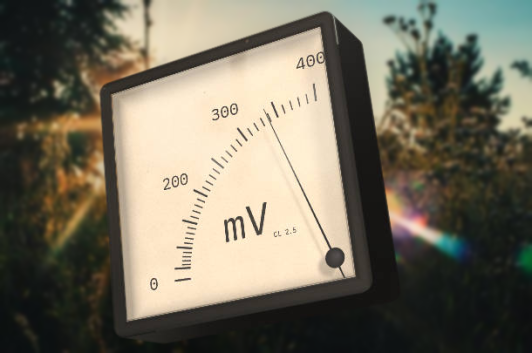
value=340 unit=mV
